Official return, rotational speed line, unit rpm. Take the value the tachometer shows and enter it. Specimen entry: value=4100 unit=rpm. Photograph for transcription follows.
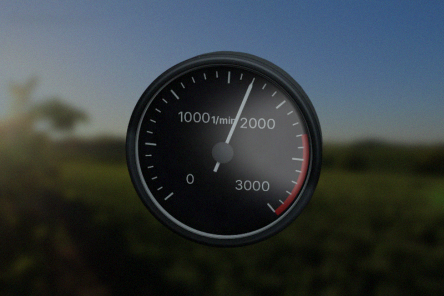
value=1700 unit=rpm
